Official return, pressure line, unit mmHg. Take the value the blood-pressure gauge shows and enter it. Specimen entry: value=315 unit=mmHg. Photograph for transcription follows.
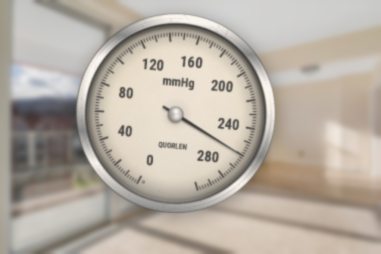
value=260 unit=mmHg
